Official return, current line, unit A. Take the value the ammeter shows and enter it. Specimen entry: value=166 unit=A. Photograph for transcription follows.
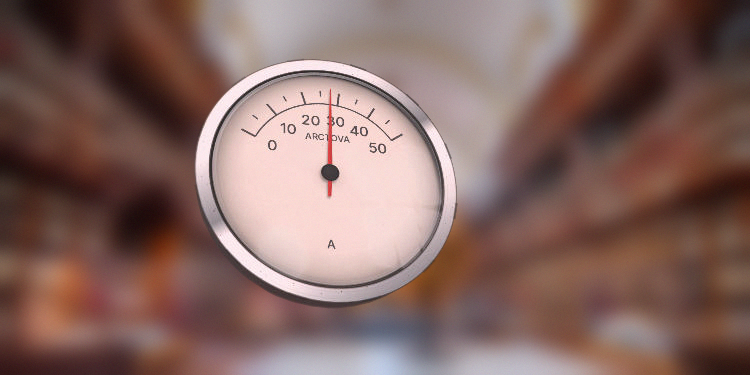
value=27.5 unit=A
